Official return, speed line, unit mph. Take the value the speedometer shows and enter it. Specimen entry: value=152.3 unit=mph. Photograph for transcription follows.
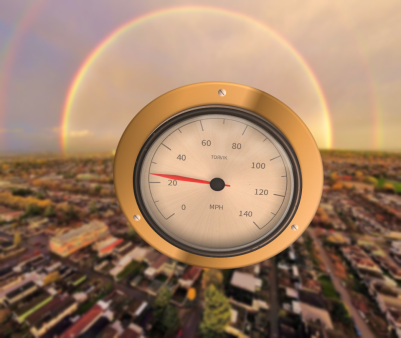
value=25 unit=mph
